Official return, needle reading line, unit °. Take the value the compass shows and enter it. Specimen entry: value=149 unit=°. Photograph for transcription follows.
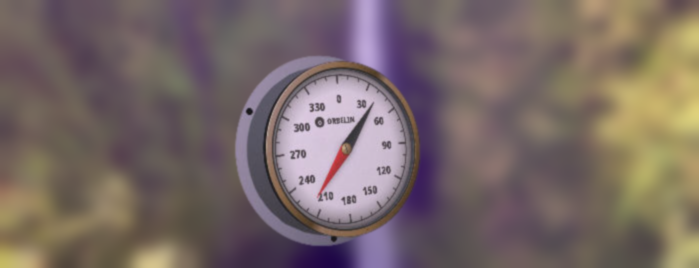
value=220 unit=°
